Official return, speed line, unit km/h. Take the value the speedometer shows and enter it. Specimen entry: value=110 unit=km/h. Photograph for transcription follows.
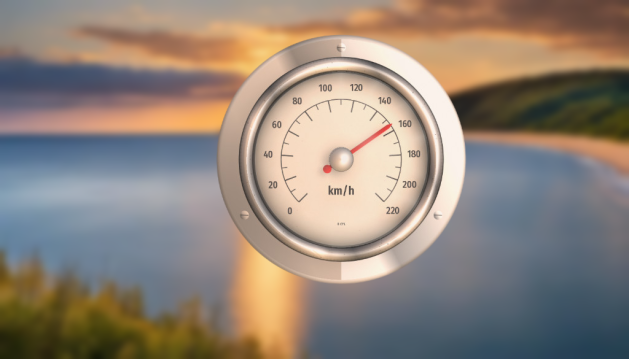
value=155 unit=km/h
